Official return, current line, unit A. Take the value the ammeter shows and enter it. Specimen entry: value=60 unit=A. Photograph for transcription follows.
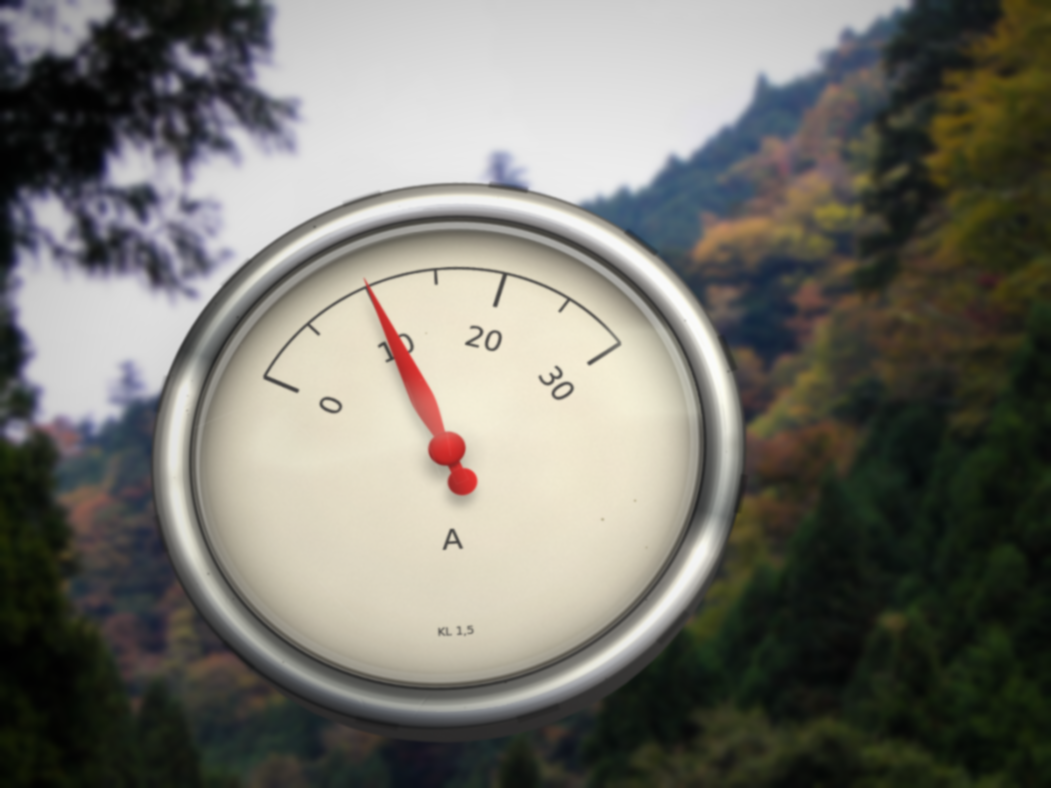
value=10 unit=A
